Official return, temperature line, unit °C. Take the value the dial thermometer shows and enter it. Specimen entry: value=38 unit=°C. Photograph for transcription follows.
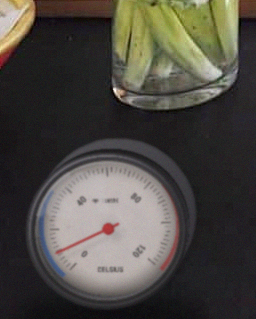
value=10 unit=°C
